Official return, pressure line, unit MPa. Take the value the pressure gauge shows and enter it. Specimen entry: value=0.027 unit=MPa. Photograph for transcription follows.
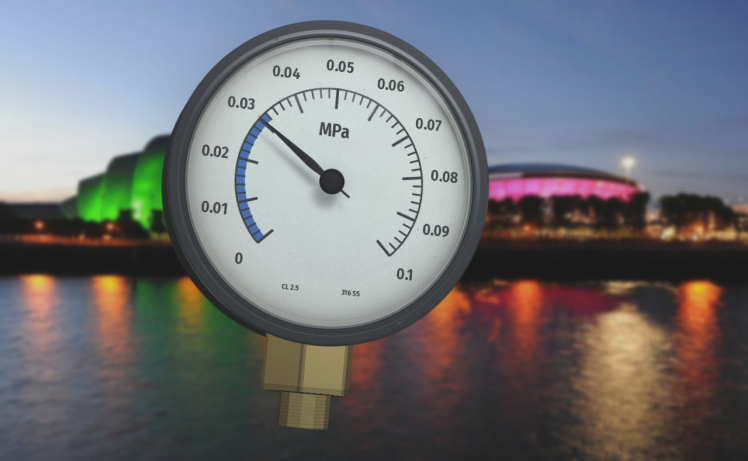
value=0.03 unit=MPa
